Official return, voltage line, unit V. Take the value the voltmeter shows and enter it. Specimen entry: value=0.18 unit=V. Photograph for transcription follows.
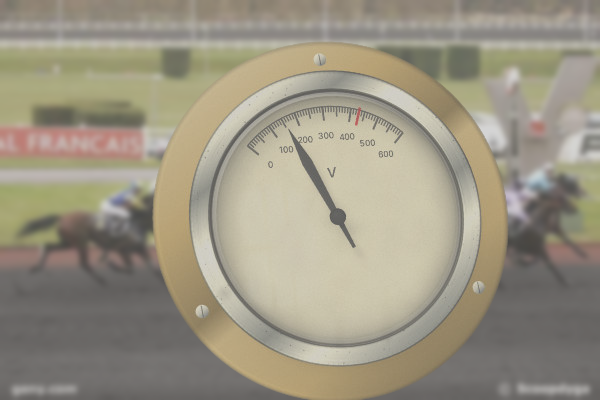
value=150 unit=V
